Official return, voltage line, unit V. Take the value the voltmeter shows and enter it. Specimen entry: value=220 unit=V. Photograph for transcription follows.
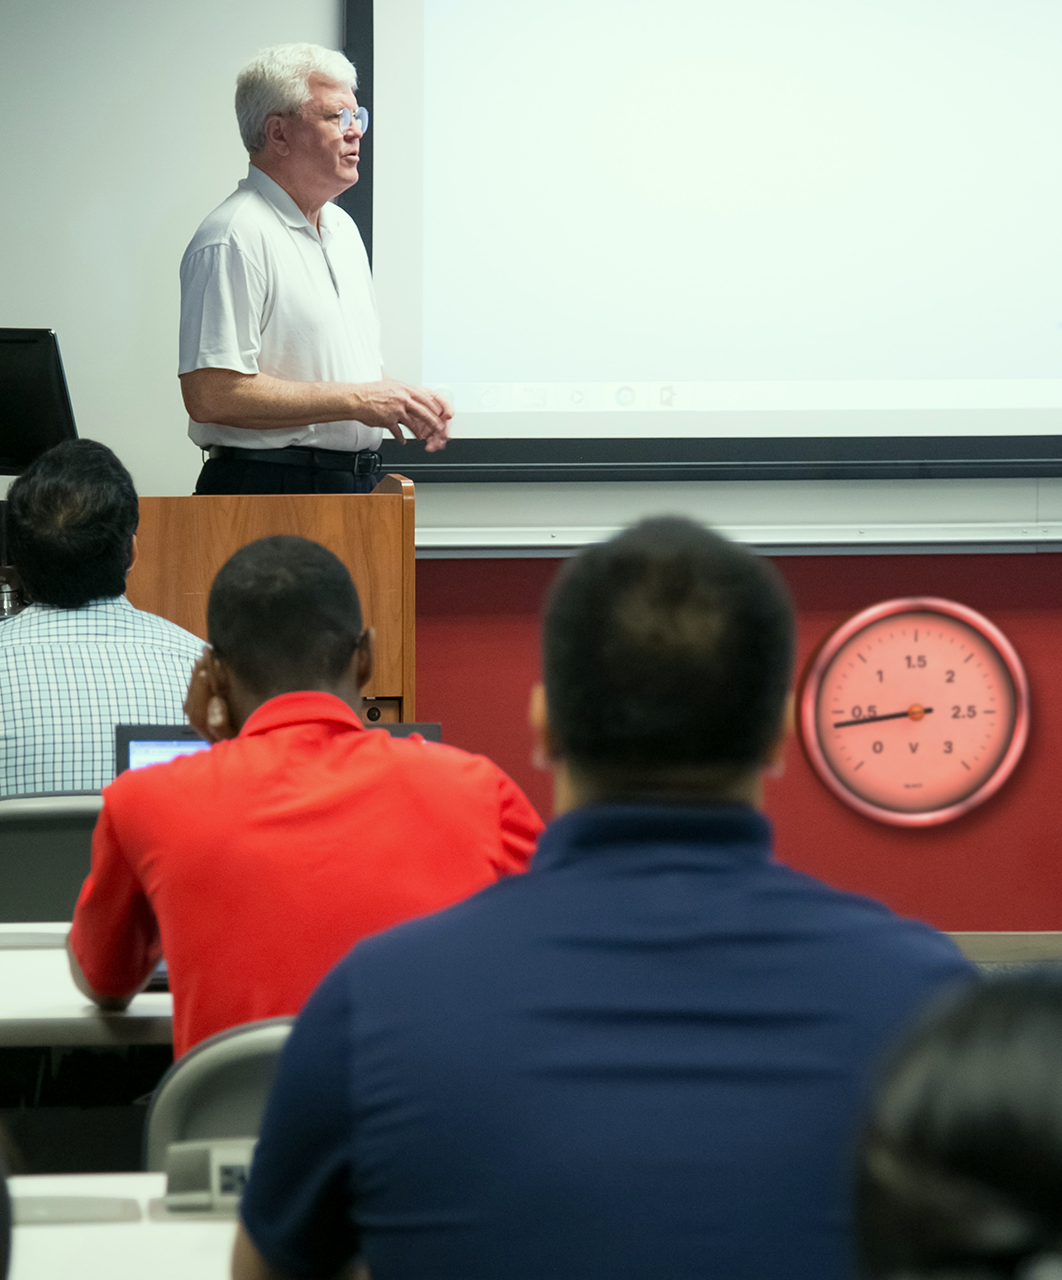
value=0.4 unit=V
